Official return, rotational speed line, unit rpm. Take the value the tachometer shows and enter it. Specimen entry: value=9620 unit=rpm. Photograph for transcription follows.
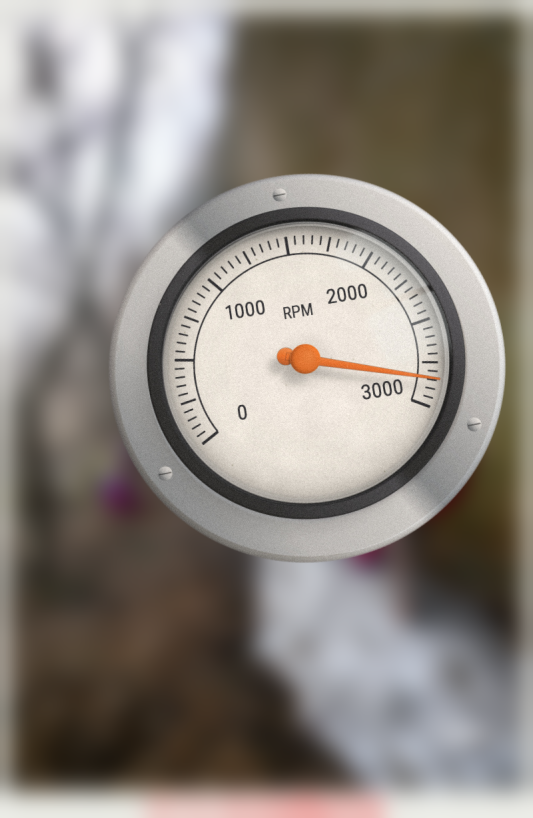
value=2850 unit=rpm
